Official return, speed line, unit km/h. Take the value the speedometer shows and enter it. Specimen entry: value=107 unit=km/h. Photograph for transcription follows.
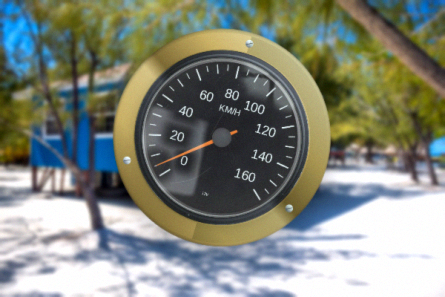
value=5 unit=km/h
